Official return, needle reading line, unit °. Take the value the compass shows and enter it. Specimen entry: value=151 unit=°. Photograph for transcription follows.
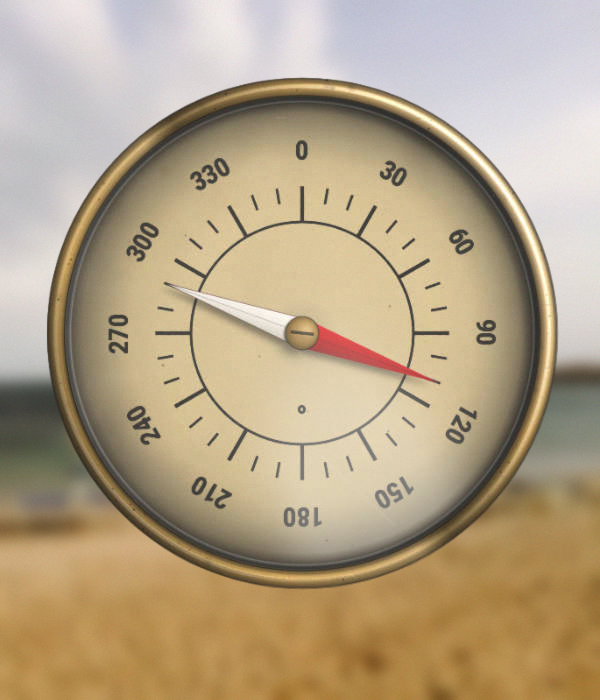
value=110 unit=°
